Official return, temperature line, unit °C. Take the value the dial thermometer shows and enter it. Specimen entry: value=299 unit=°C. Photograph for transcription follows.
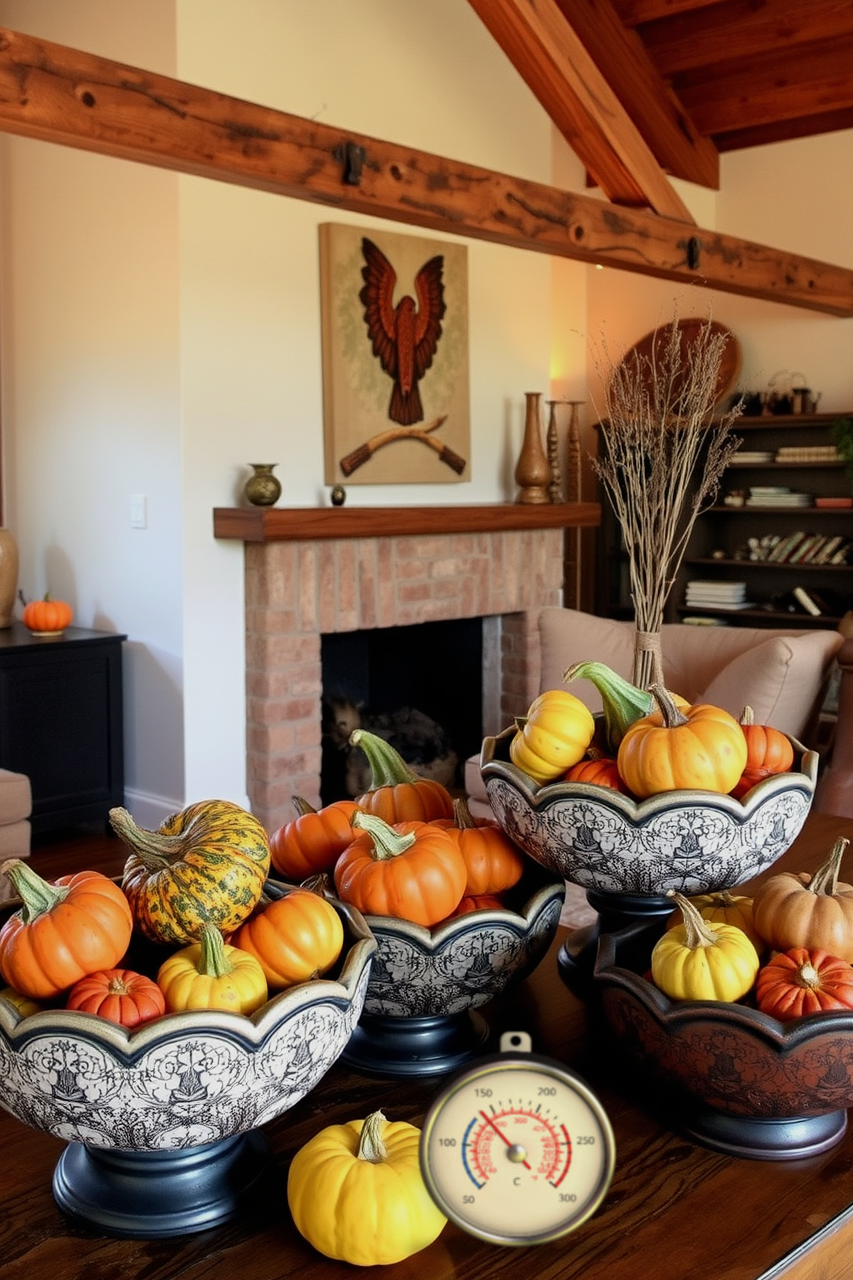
value=140 unit=°C
